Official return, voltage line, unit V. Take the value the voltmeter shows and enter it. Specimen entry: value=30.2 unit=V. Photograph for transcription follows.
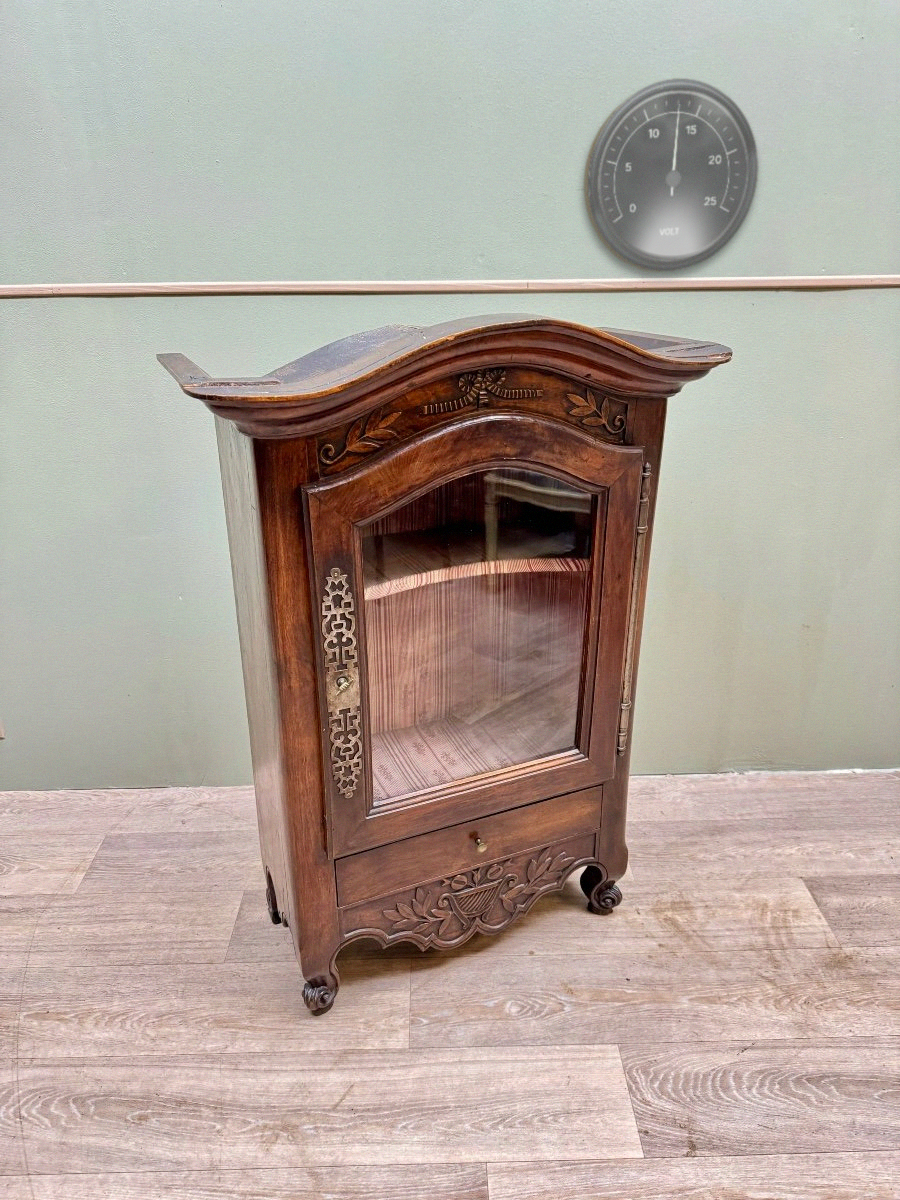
value=13 unit=V
